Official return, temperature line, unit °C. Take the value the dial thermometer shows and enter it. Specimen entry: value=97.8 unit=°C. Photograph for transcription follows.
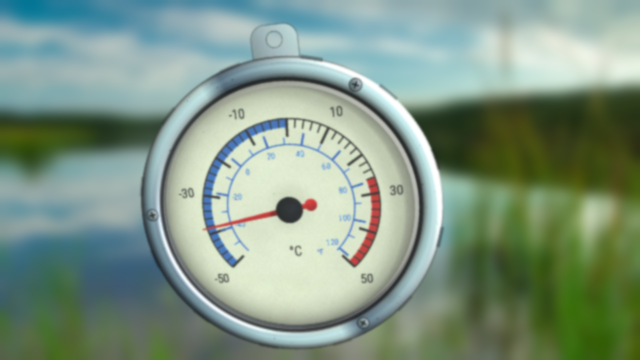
value=-38 unit=°C
